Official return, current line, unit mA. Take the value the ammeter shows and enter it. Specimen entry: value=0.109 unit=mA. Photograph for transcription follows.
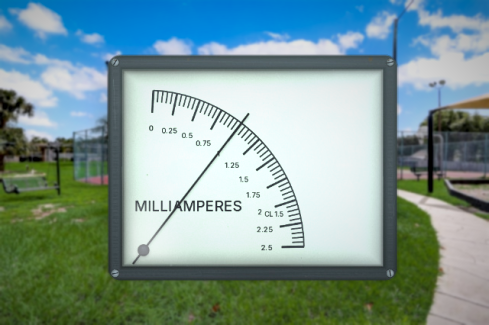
value=1 unit=mA
